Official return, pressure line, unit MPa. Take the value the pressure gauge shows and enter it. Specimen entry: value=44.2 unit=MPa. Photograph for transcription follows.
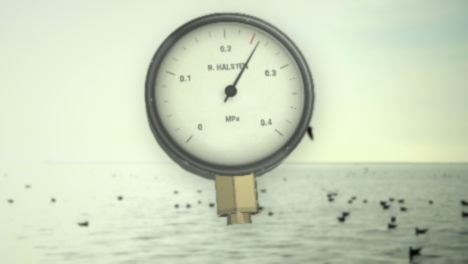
value=0.25 unit=MPa
